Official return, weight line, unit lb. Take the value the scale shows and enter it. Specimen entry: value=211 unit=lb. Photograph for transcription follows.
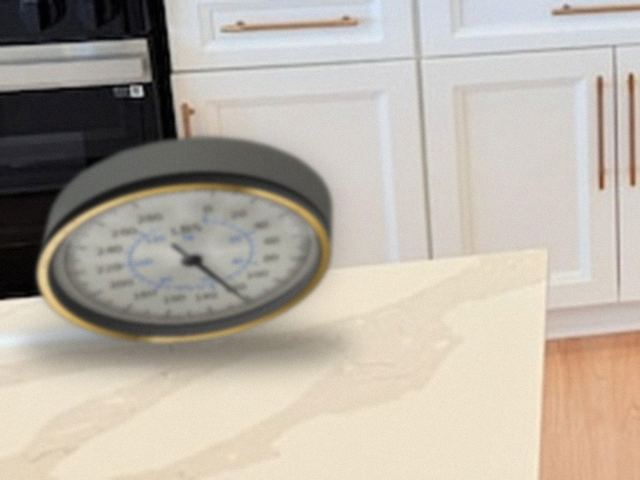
value=120 unit=lb
